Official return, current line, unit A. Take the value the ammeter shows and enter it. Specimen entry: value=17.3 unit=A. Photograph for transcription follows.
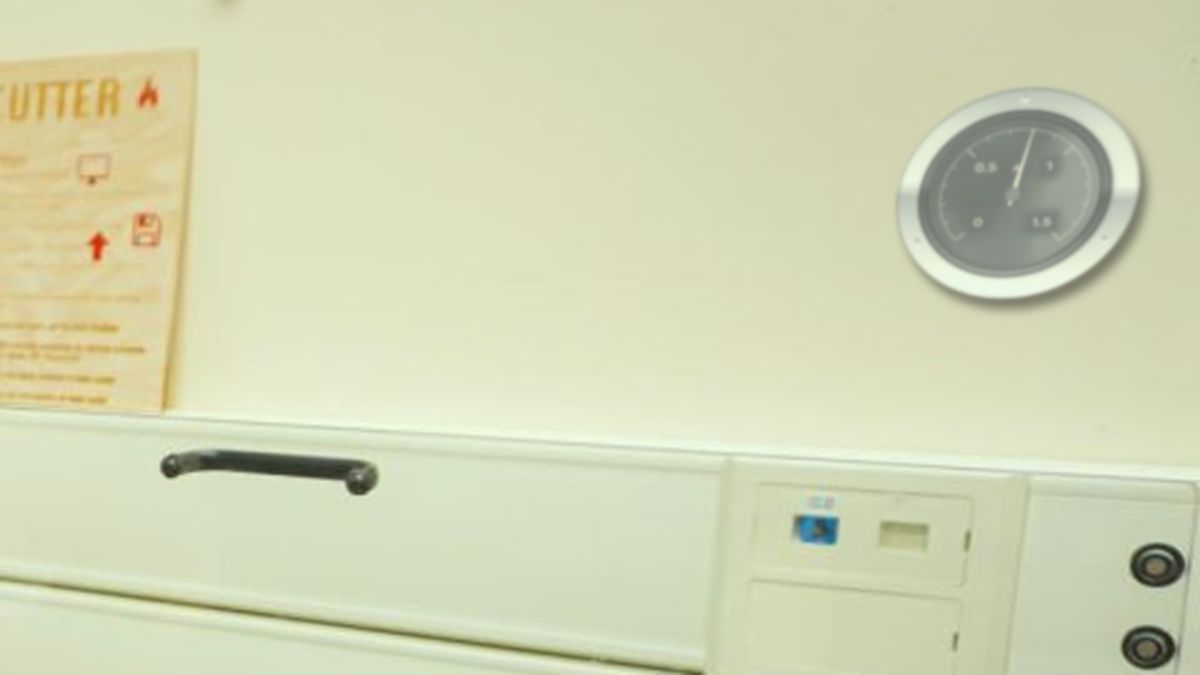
value=0.8 unit=A
